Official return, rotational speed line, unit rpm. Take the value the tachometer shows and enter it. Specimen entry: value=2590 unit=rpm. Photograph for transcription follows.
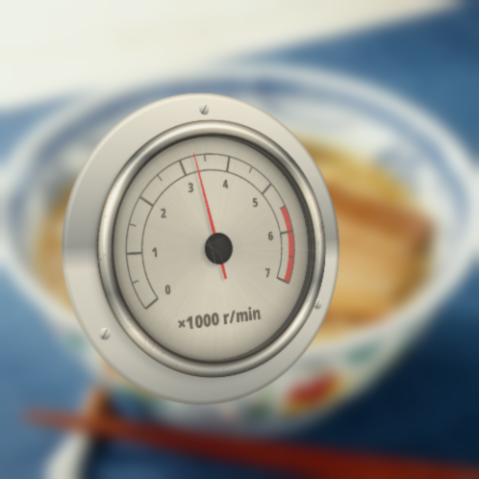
value=3250 unit=rpm
